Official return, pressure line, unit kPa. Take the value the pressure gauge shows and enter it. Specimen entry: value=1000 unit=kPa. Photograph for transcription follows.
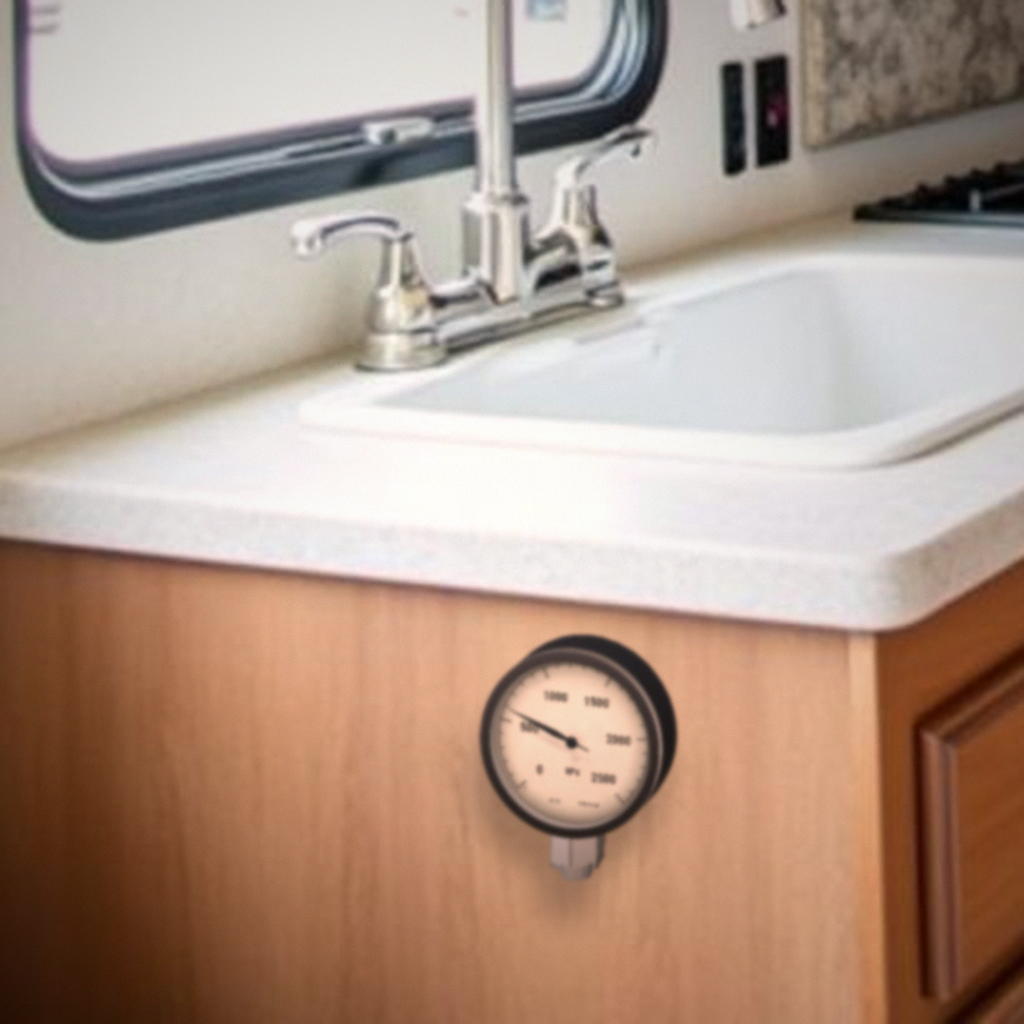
value=600 unit=kPa
